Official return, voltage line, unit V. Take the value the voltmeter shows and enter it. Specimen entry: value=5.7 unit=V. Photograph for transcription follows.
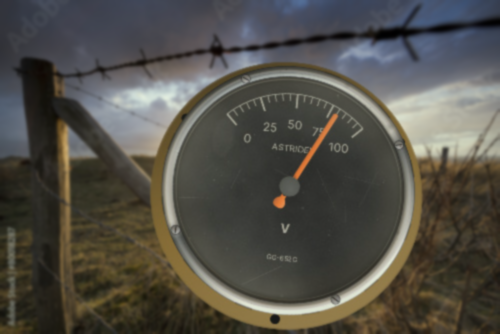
value=80 unit=V
